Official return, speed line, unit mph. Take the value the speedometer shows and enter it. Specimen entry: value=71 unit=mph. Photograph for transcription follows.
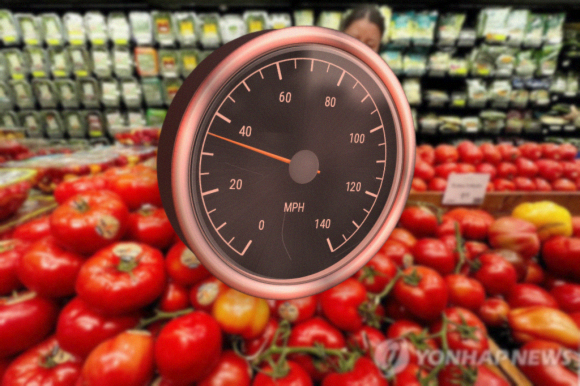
value=35 unit=mph
